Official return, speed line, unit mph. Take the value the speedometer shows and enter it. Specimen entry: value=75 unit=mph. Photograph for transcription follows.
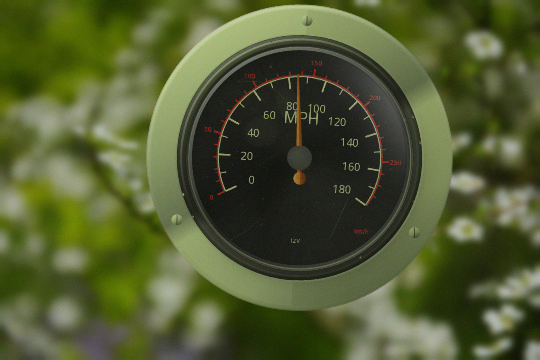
value=85 unit=mph
